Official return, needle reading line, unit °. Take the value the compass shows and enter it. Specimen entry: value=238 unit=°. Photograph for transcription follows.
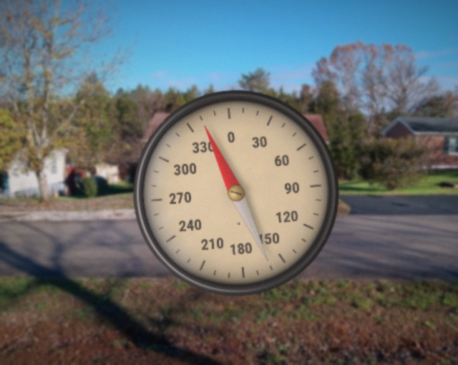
value=340 unit=°
